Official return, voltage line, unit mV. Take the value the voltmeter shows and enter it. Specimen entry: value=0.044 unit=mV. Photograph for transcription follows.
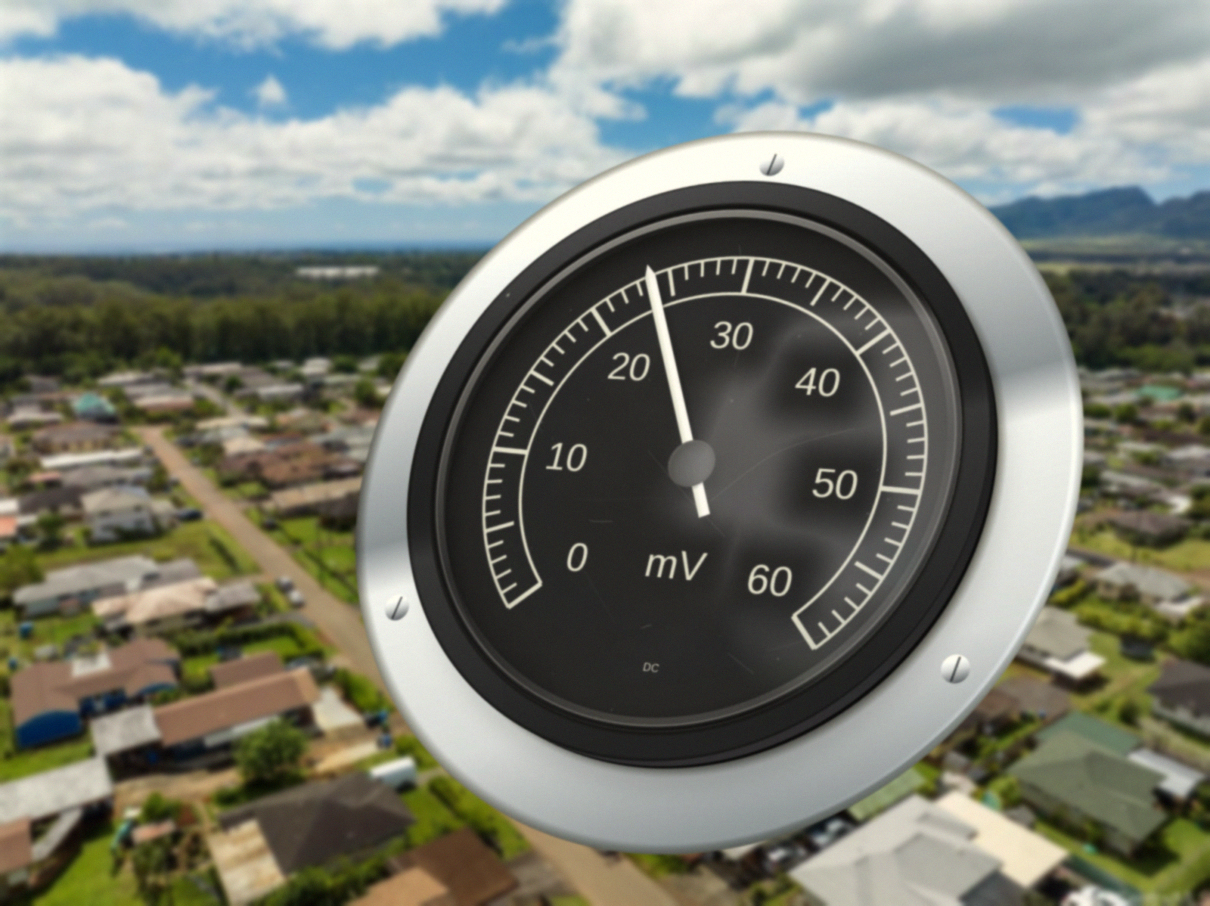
value=24 unit=mV
